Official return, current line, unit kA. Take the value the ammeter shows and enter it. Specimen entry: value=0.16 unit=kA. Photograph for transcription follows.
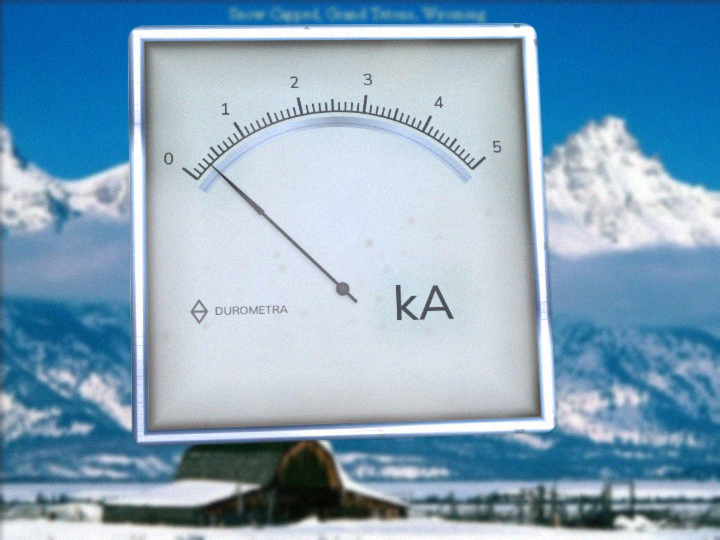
value=0.3 unit=kA
